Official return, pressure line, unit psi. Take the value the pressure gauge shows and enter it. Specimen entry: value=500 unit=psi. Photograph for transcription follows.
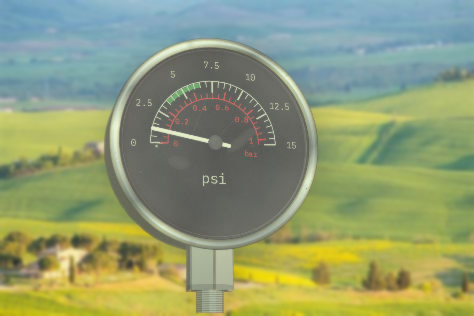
value=1 unit=psi
